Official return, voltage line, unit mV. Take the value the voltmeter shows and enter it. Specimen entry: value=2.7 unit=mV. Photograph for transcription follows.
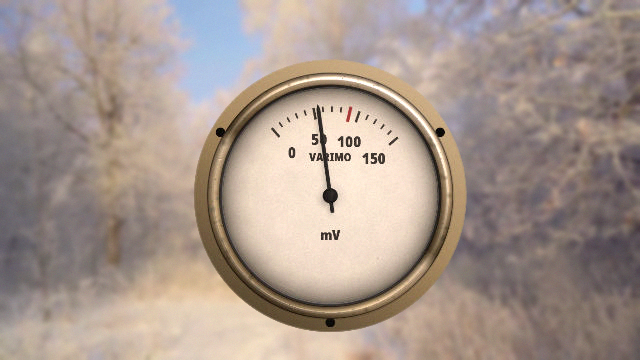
value=55 unit=mV
